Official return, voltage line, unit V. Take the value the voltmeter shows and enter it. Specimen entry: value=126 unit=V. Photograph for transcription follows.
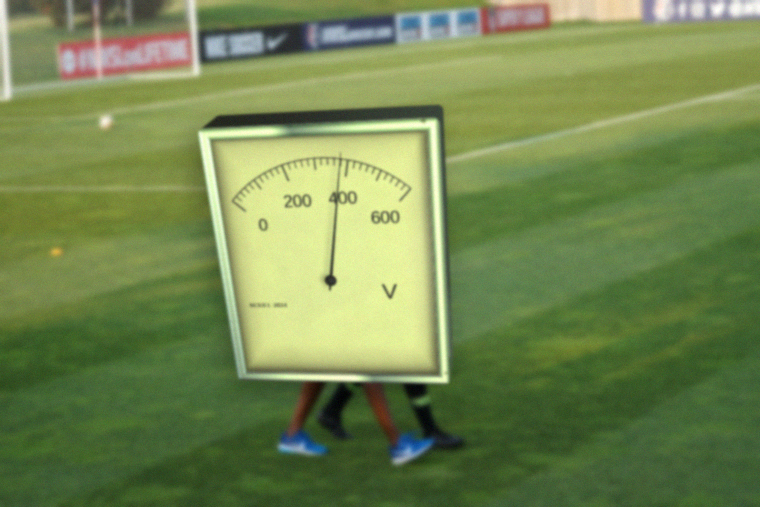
value=380 unit=V
